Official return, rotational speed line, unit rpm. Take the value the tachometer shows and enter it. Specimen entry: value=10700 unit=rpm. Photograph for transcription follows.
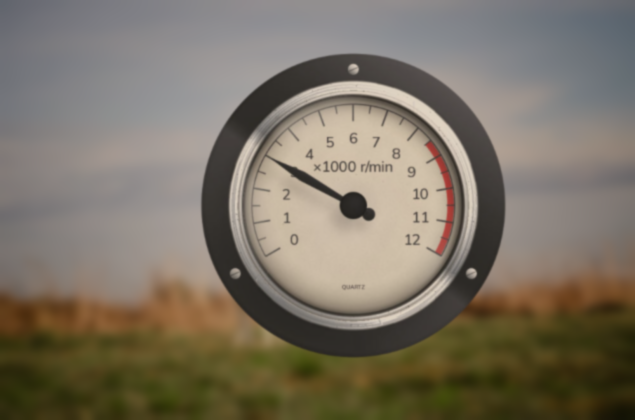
value=3000 unit=rpm
